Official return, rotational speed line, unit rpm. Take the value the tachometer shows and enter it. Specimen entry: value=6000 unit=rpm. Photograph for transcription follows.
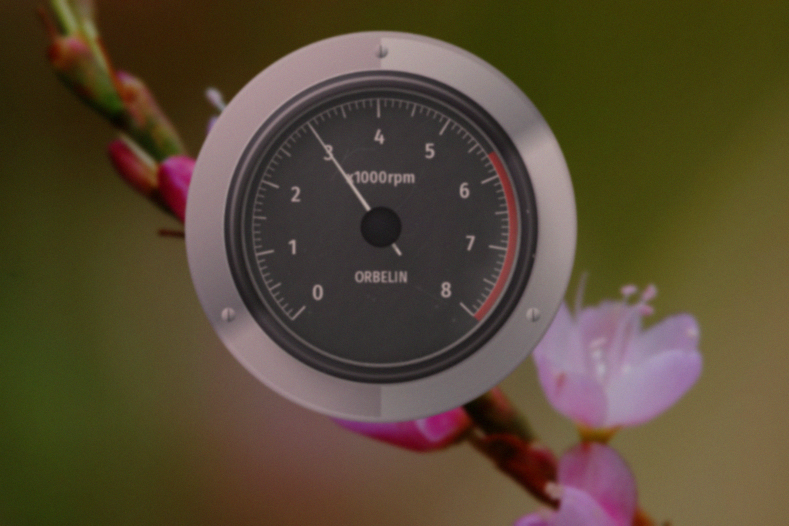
value=3000 unit=rpm
